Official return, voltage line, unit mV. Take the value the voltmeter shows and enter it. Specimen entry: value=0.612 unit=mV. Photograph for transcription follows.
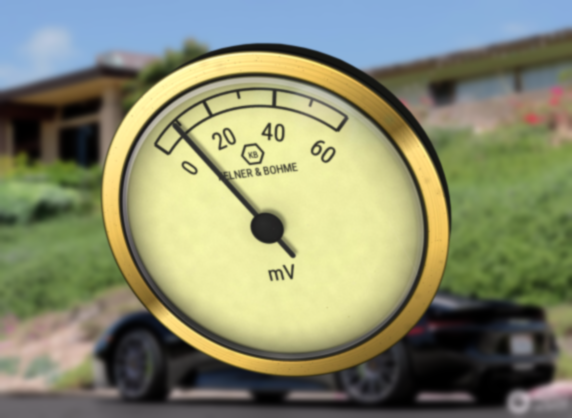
value=10 unit=mV
